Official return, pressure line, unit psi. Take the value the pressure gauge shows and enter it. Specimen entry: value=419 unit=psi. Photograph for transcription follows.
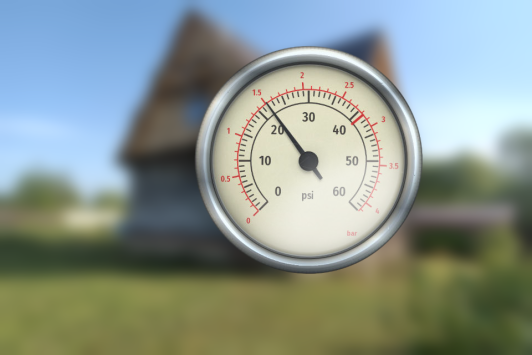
value=22 unit=psi
